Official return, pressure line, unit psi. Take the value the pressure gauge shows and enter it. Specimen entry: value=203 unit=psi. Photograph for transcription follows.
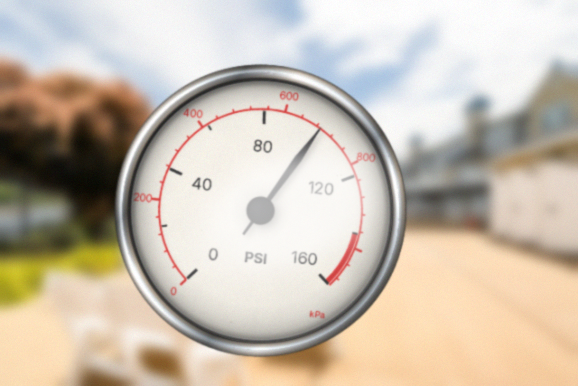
value=100 unit=psi
